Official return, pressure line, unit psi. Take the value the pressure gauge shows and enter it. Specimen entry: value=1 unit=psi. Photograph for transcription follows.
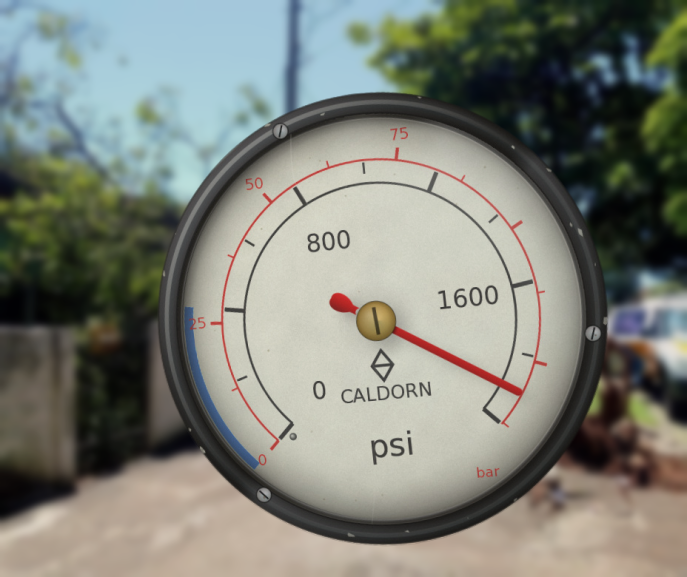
value=1900 unit=psi
